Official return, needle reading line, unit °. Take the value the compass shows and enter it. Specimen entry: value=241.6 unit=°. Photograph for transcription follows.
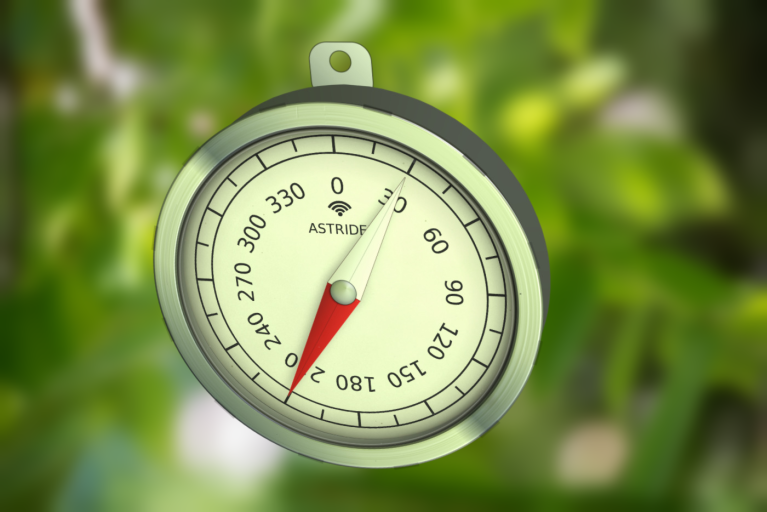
value=210 unit=°
